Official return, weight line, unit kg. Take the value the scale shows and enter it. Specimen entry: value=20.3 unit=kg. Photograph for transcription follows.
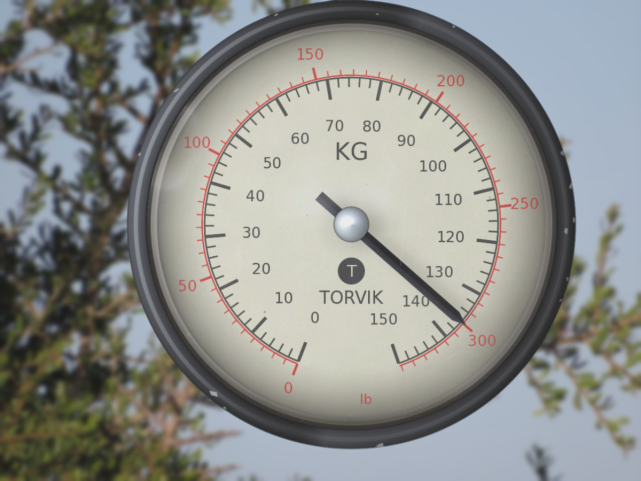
value=136 unit=kg
